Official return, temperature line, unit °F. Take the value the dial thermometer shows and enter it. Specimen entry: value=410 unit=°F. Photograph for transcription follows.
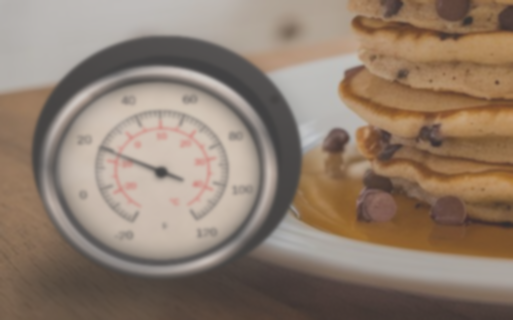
value=20 unit=°F
